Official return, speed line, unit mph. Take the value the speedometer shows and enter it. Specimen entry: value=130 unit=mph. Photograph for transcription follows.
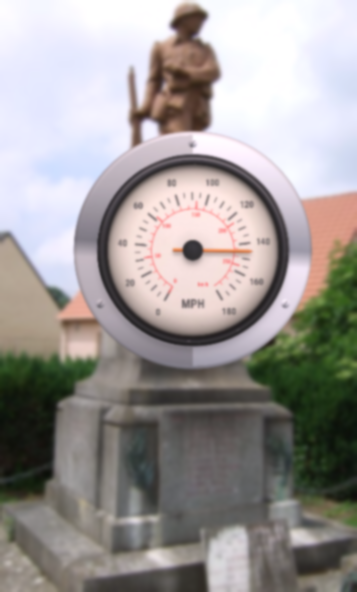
value=145 unit=mph
